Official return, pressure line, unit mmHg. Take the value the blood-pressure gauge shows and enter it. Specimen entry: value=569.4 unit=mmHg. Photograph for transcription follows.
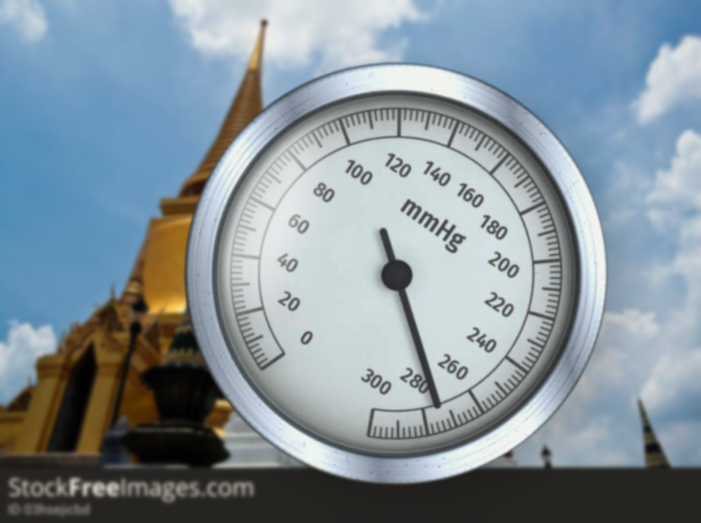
value=274 unit=mmHg
